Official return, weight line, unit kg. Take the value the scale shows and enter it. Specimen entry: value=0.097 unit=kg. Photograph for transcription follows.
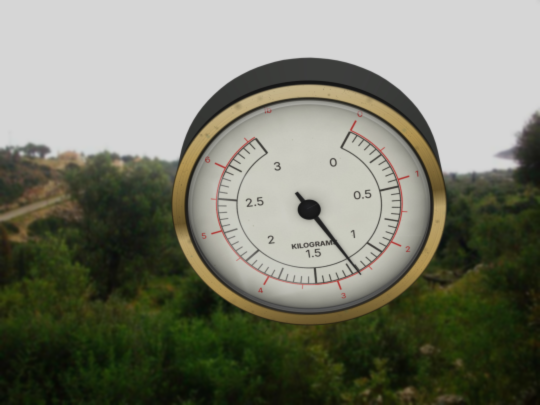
value=1.2 unit=kg
